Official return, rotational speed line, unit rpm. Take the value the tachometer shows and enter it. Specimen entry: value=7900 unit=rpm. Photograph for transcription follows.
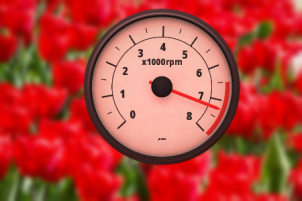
value=7250 unit=rpm
